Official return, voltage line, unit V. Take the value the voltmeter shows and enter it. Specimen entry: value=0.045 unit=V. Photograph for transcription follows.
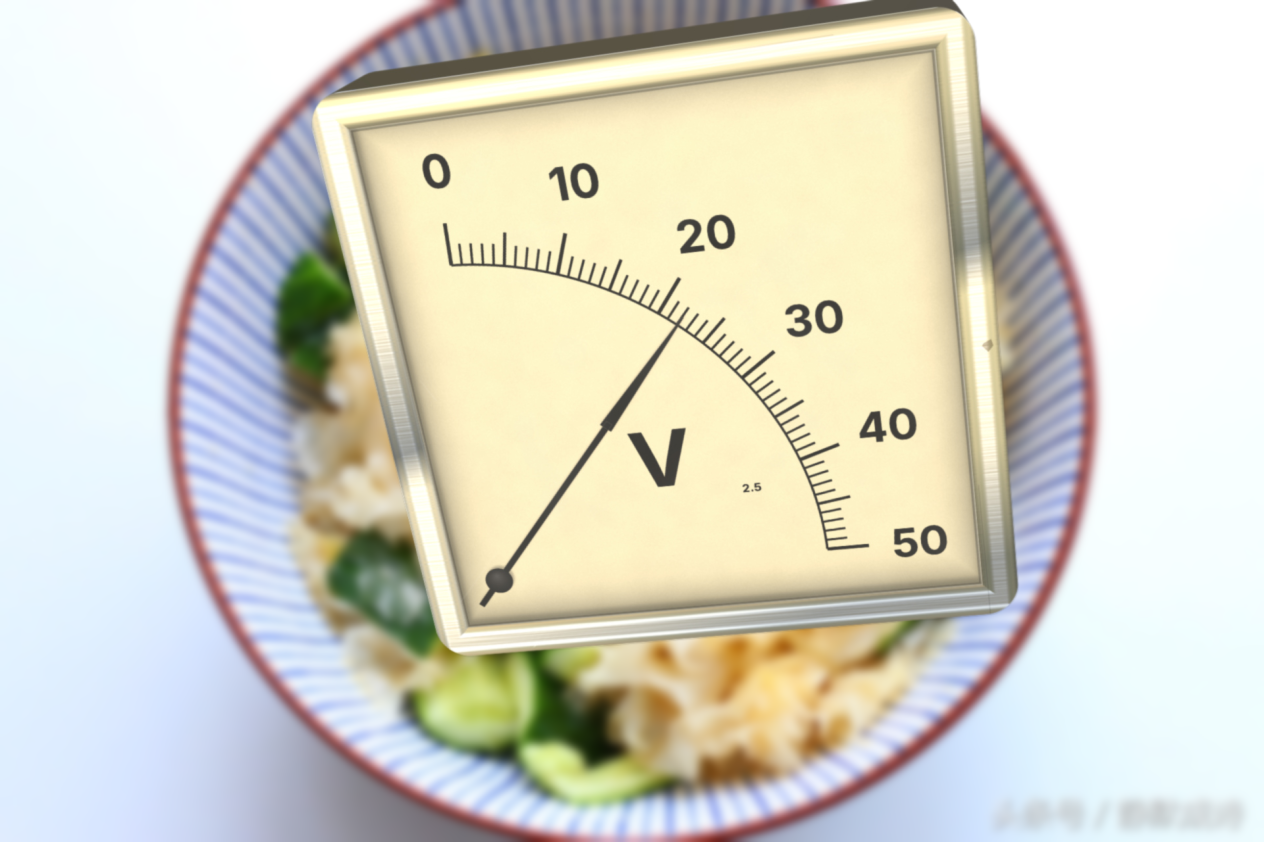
value=22 unit=V
